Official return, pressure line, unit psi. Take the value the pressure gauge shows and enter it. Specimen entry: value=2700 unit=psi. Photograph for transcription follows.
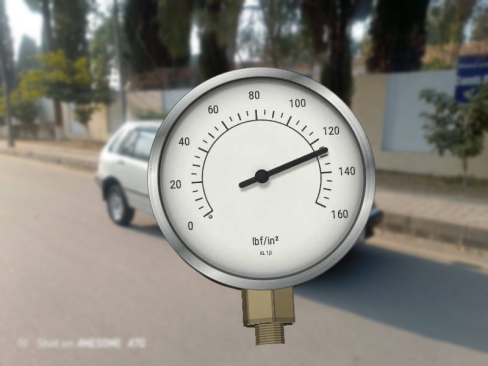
value=127.5 unit=psi
